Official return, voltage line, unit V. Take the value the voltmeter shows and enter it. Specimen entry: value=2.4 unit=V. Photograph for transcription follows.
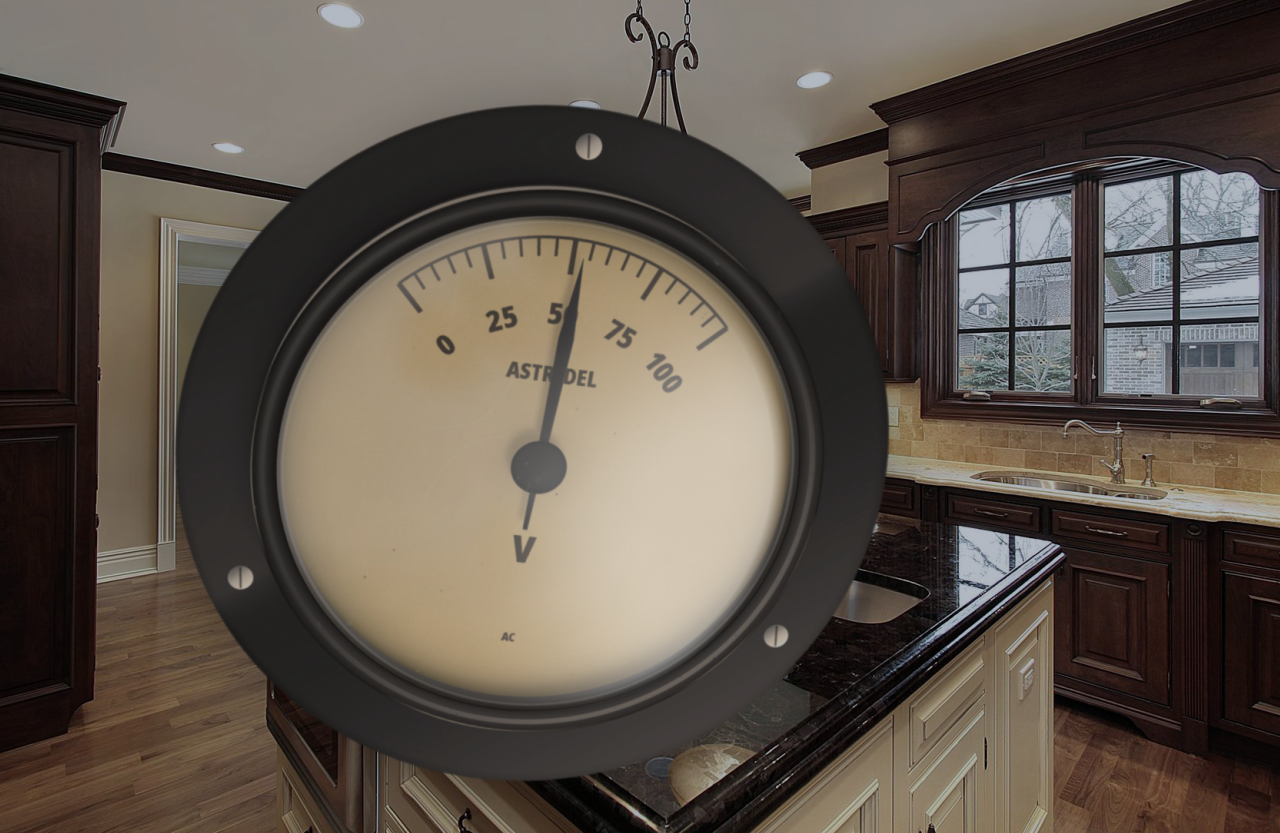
value=52.5 unit=V
